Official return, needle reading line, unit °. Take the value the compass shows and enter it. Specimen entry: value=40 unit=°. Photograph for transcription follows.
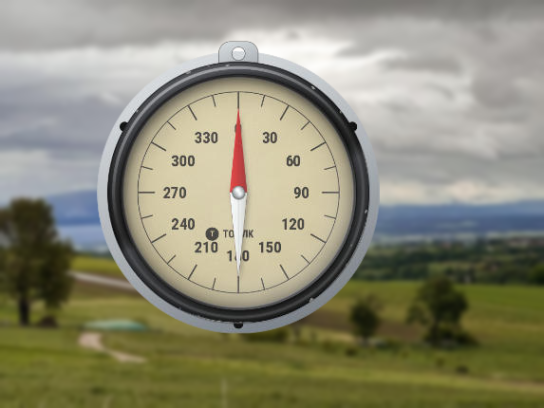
value=0 unit=°
